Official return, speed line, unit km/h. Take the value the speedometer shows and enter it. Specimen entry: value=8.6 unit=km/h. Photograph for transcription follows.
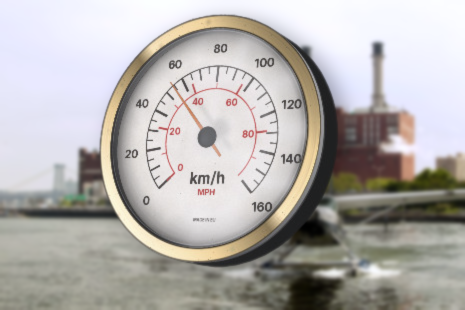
value=55 unit=km/h
